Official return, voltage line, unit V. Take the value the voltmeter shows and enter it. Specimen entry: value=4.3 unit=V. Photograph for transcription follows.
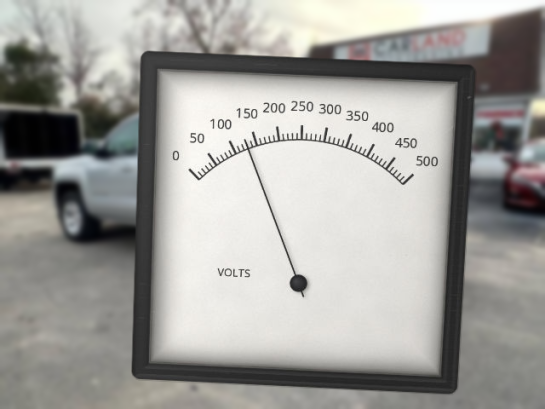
value=130 unit=V
